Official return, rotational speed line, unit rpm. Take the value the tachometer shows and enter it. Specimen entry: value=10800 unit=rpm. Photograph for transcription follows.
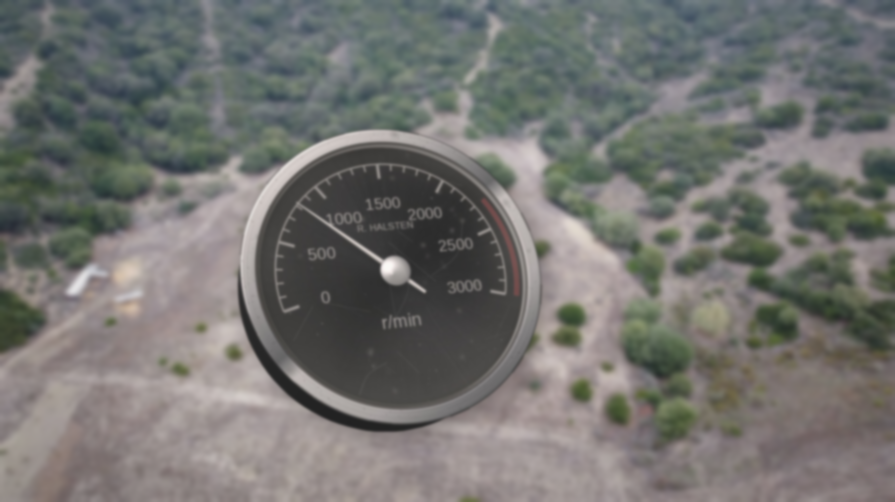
value=800 unit=rpm
